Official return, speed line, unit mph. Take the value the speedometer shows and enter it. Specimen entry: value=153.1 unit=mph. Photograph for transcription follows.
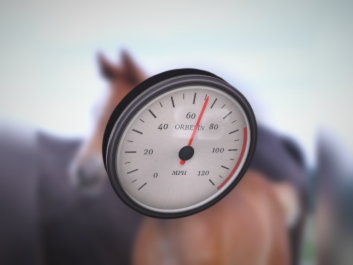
value=65 unit=mph
